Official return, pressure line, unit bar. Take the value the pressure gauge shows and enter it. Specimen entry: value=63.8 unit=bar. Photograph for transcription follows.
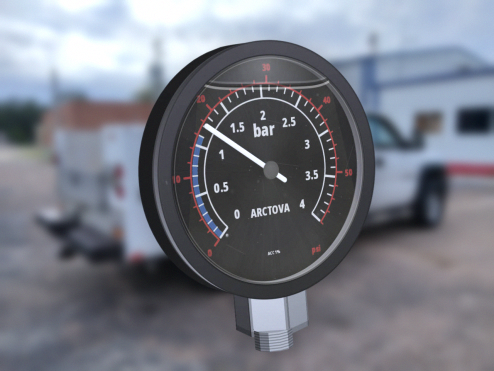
value=1.2 unit=bar
